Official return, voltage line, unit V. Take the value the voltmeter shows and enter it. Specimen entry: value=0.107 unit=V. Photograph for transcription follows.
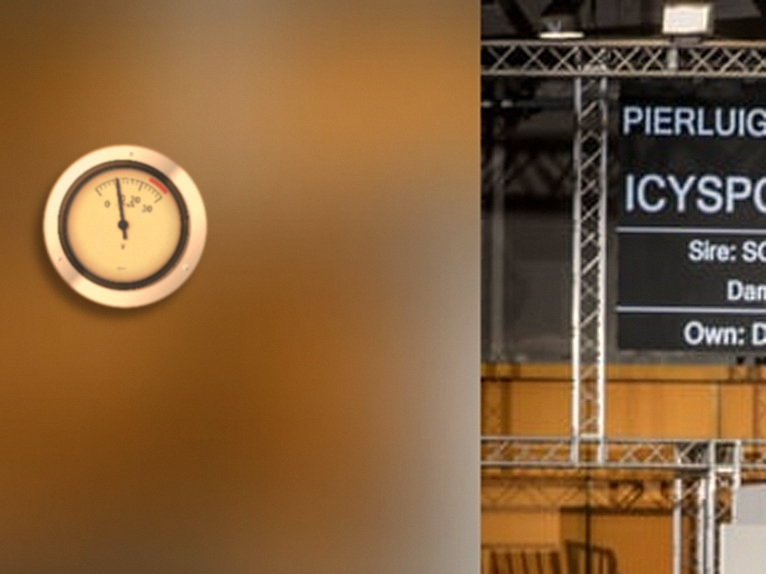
value=10 unit=V
